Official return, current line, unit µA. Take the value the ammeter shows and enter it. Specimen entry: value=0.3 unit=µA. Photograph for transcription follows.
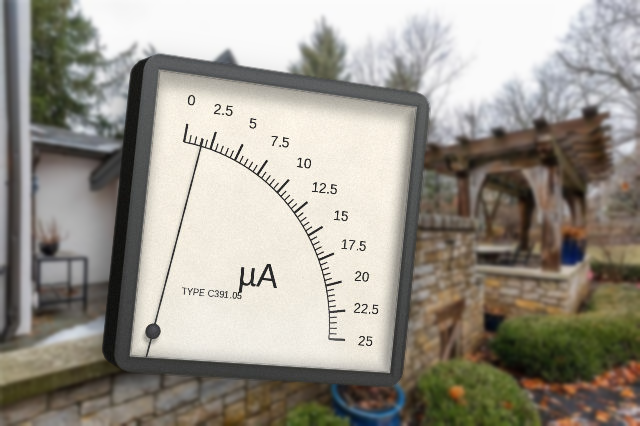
value=1.5 unit=µA
